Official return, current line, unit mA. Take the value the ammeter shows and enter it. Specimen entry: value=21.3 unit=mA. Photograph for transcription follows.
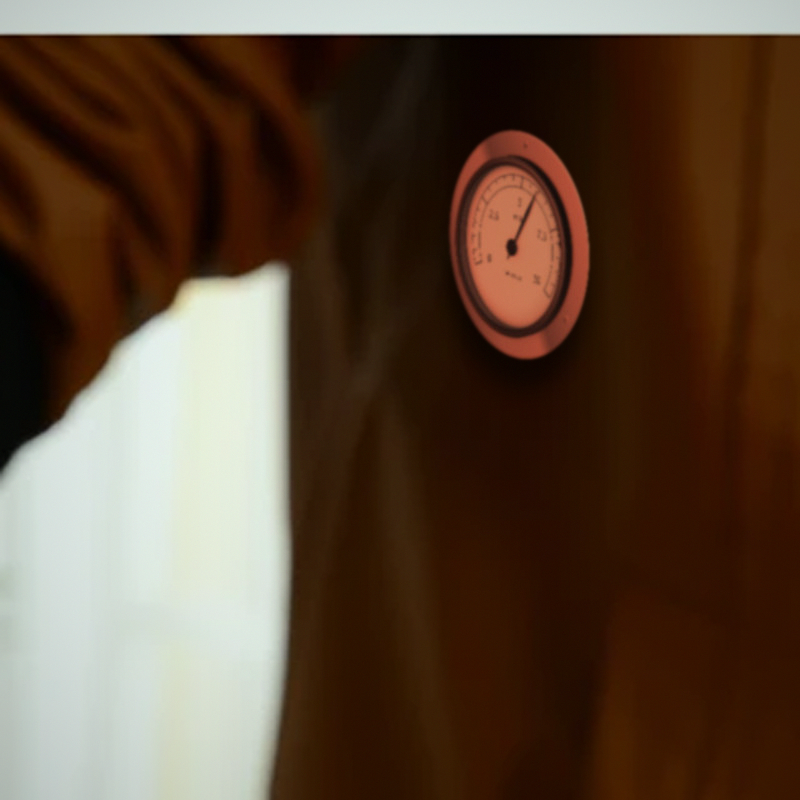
value=6 unit=mA
